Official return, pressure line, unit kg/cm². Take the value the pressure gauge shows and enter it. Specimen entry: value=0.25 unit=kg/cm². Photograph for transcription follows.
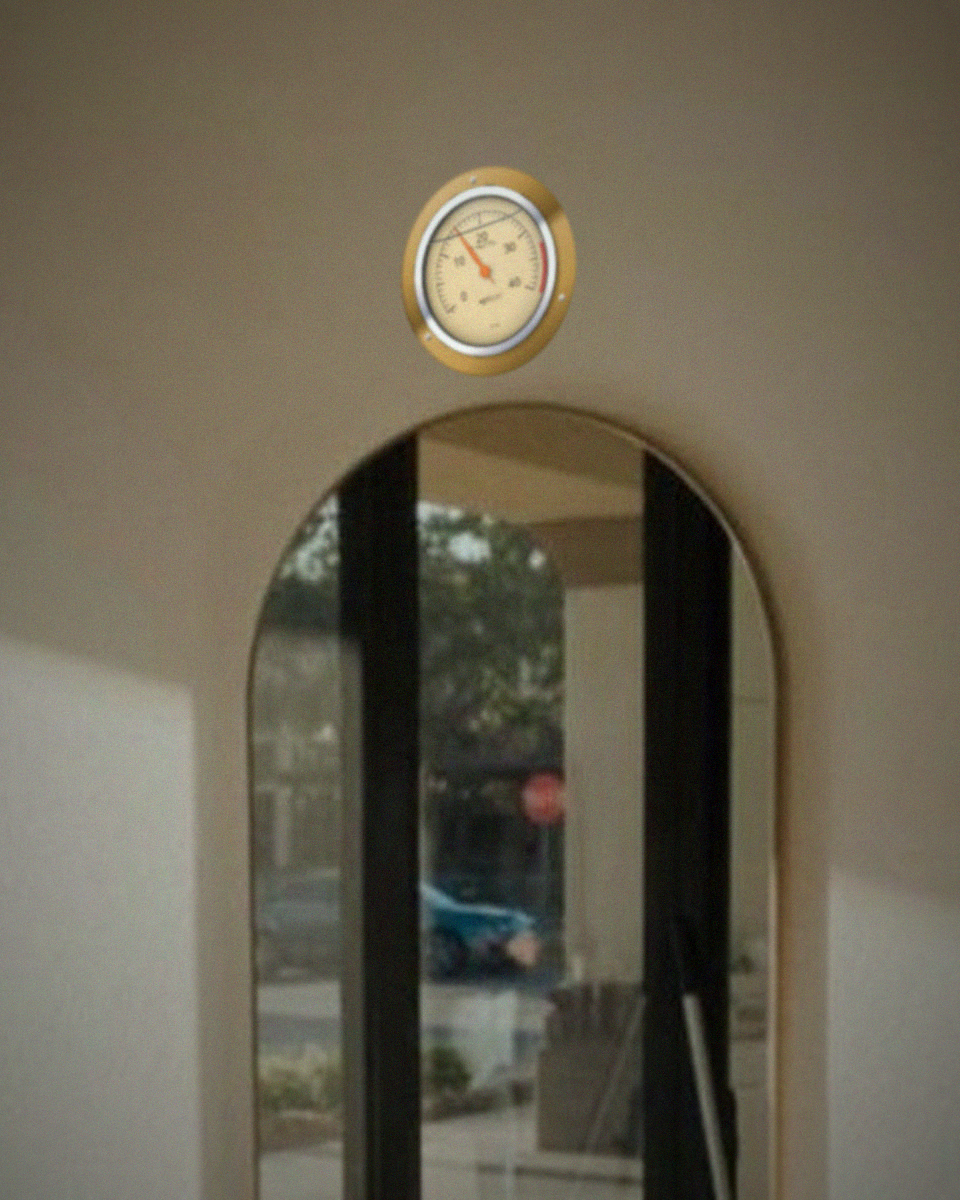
value=15 unit=kg/cm²
